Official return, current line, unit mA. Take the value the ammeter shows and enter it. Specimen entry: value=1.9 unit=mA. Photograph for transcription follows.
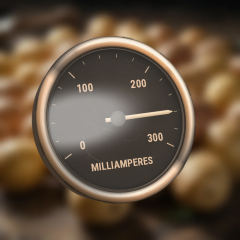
value=260 unit=mA
